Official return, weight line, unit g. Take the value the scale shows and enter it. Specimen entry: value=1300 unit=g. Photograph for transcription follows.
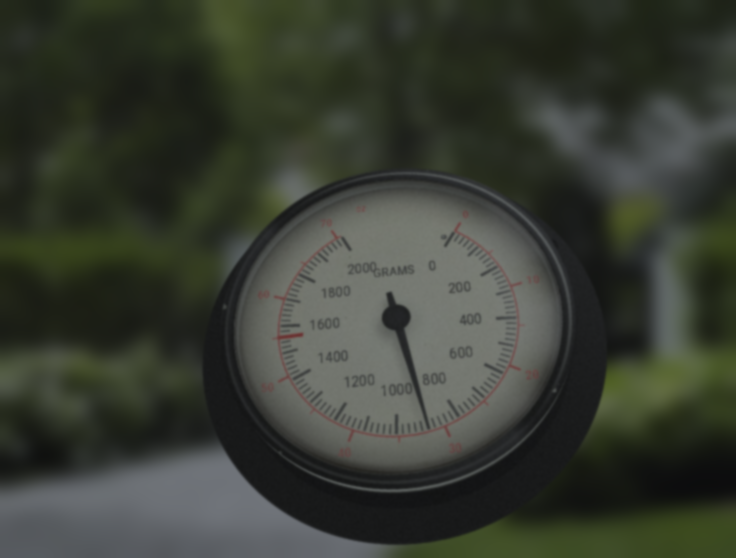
value=900 unit=g
